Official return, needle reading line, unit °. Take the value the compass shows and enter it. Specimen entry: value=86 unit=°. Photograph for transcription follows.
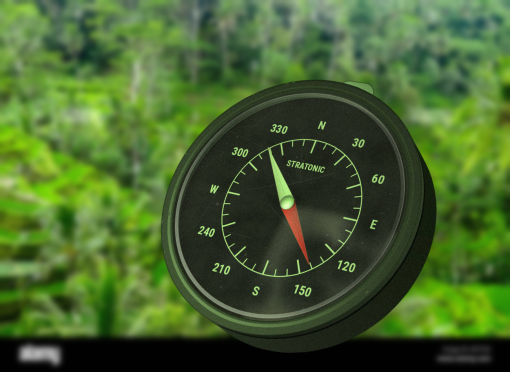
value=140 unit=°
